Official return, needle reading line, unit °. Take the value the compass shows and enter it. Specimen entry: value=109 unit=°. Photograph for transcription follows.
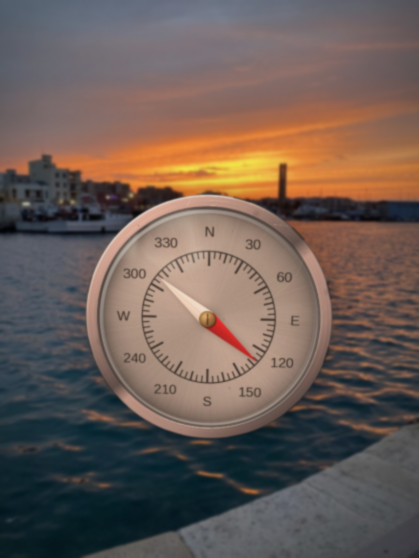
value=130 unit=°
